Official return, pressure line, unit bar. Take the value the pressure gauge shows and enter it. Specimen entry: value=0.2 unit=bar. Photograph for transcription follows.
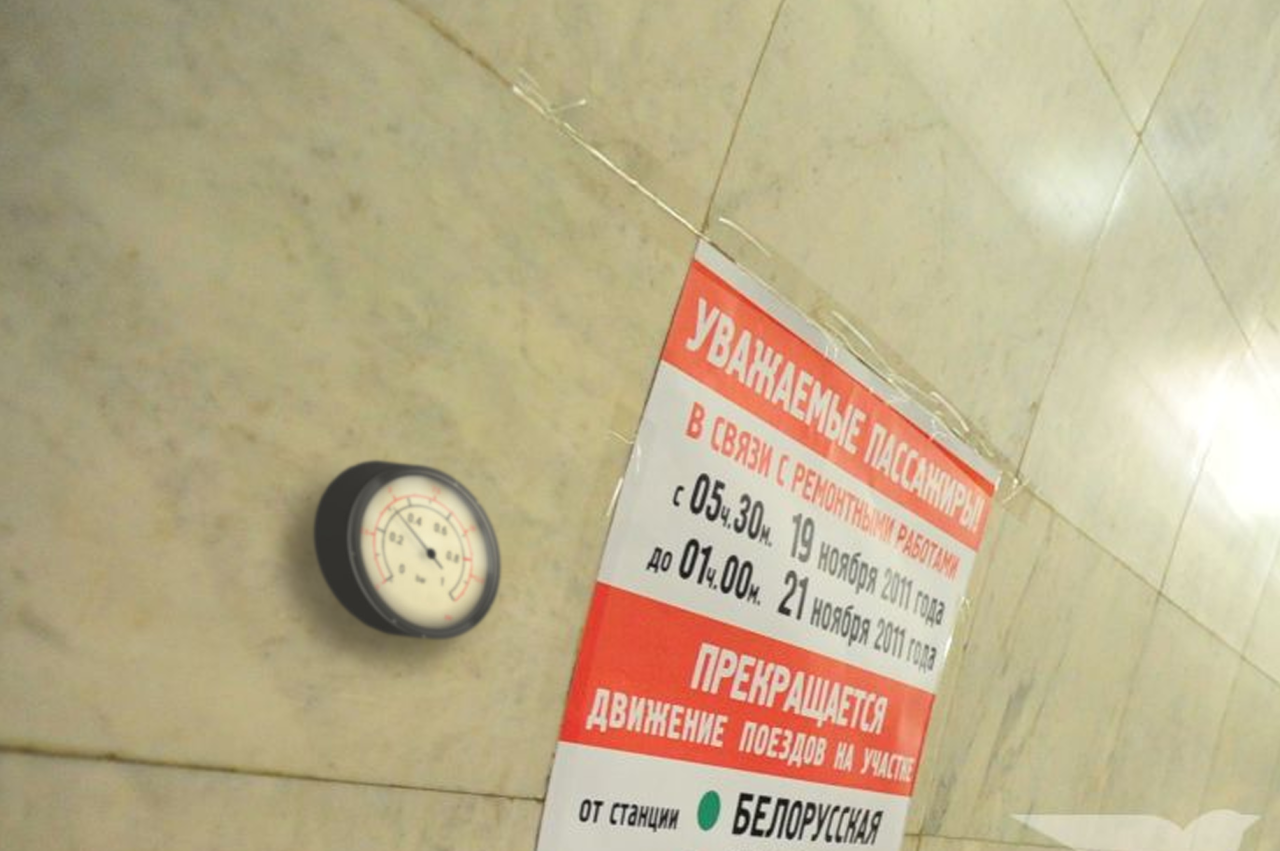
value=0.3 unit=bar
